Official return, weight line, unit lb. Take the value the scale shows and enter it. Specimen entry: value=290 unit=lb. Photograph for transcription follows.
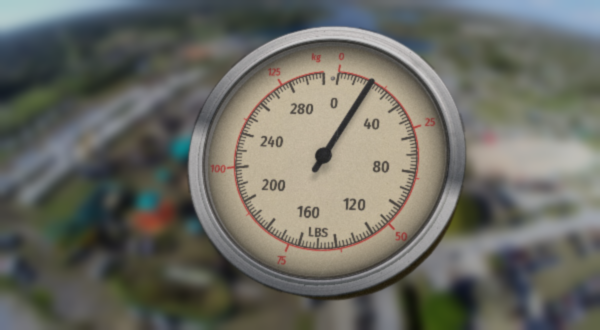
value=20 unit=lb
